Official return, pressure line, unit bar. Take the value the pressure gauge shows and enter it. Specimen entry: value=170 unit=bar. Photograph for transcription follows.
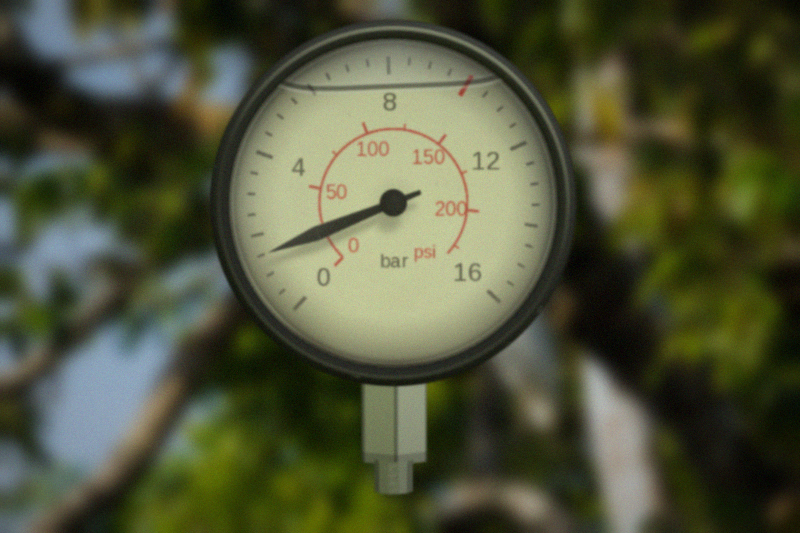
value=1.5 unit=bar
